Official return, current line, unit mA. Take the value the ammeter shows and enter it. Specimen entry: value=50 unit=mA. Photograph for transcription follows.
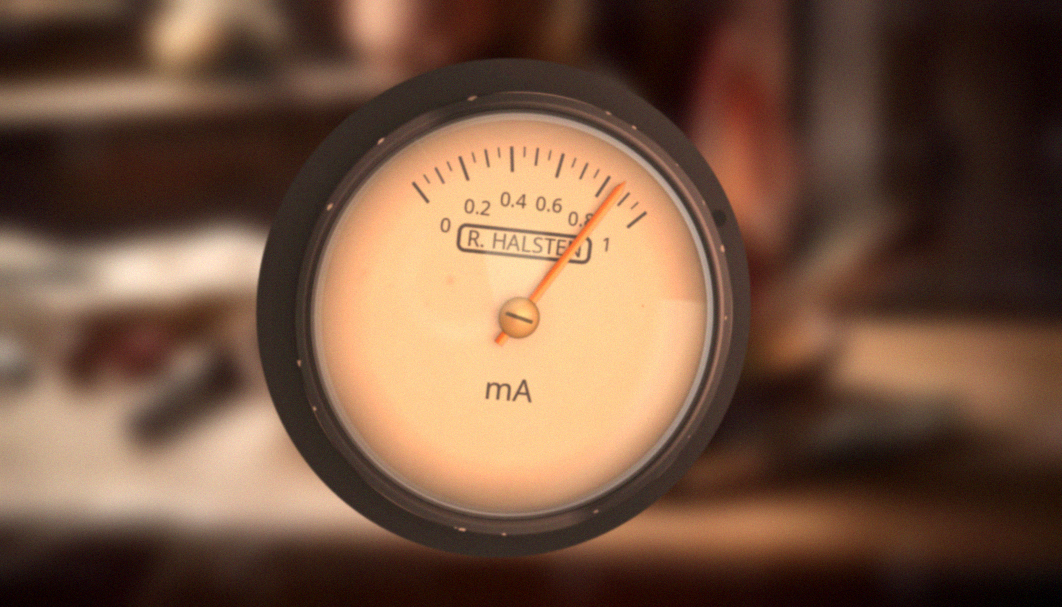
value=0.85 unit=mA
